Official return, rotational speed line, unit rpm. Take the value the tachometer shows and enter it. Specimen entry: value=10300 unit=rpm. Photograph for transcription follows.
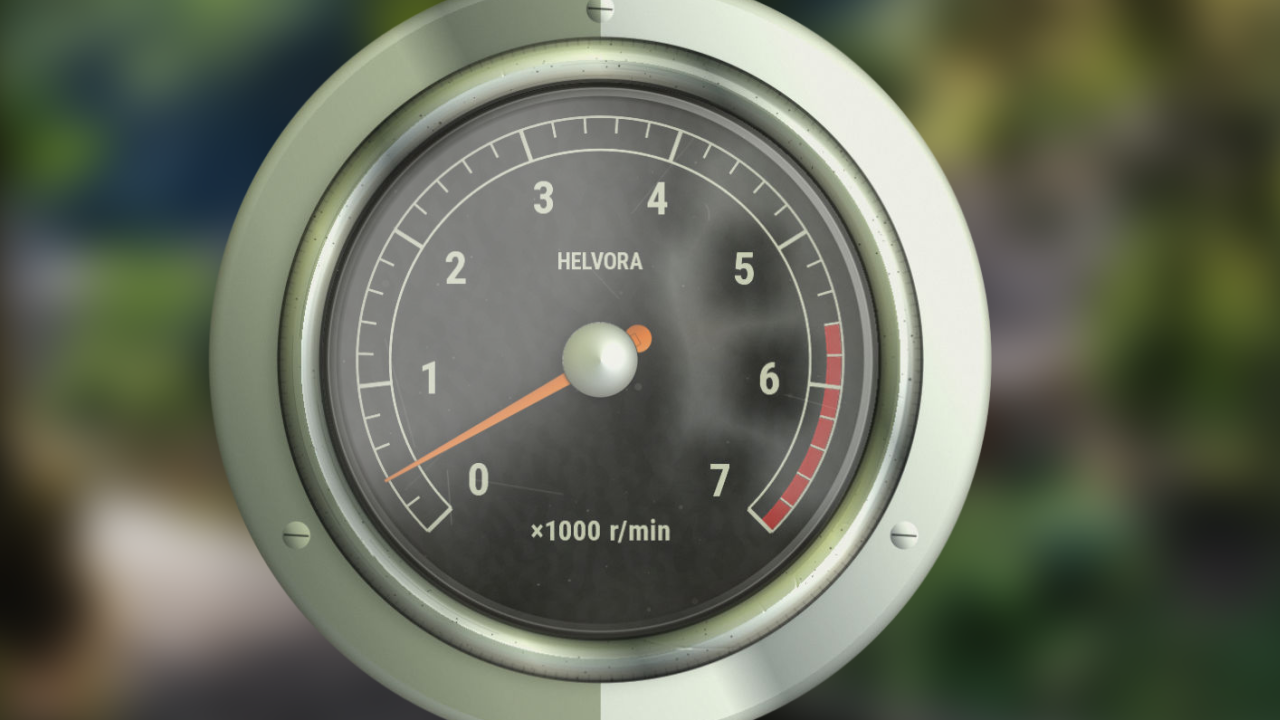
value=400 unit=rpm
